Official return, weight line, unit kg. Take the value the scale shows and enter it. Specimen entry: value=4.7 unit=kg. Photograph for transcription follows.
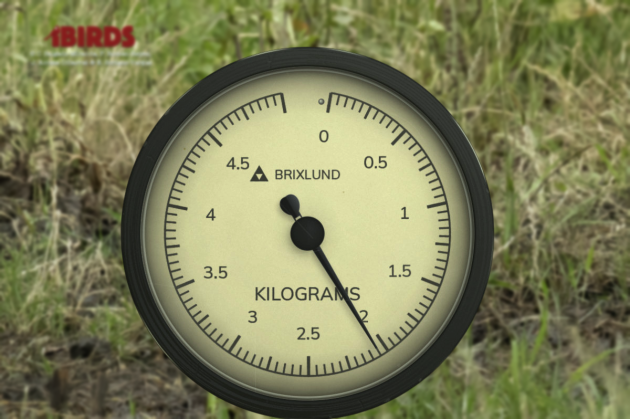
value=2.05 unit=kg
